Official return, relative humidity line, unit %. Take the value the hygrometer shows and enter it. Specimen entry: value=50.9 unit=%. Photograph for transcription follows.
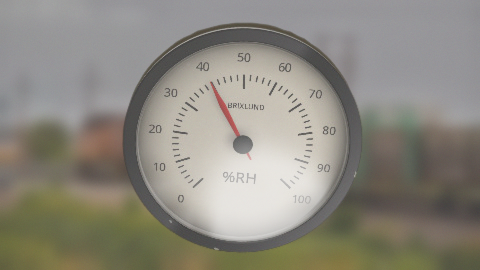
value=40 unit=%
